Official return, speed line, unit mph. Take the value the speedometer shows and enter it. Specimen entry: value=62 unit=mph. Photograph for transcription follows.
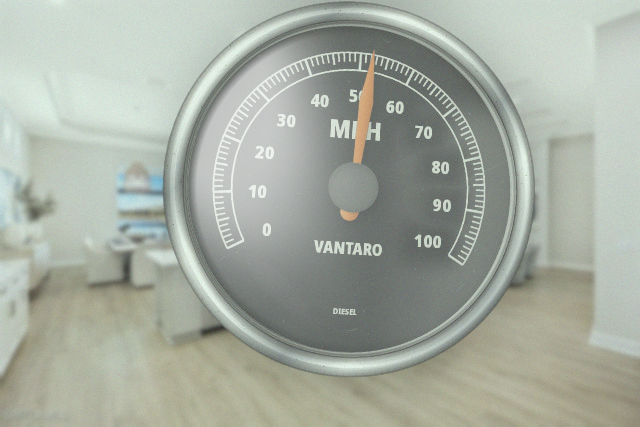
value=52 unit=mph
